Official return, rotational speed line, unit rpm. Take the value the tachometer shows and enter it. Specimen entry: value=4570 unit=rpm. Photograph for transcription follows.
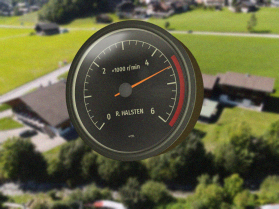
value=4600 unit=rpm
